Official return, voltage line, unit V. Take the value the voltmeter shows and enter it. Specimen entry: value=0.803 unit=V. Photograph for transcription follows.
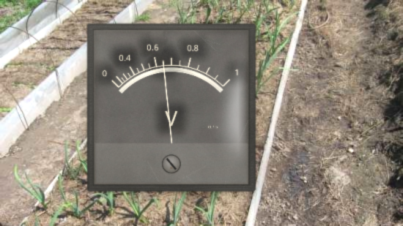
value=0.65 unit=V
